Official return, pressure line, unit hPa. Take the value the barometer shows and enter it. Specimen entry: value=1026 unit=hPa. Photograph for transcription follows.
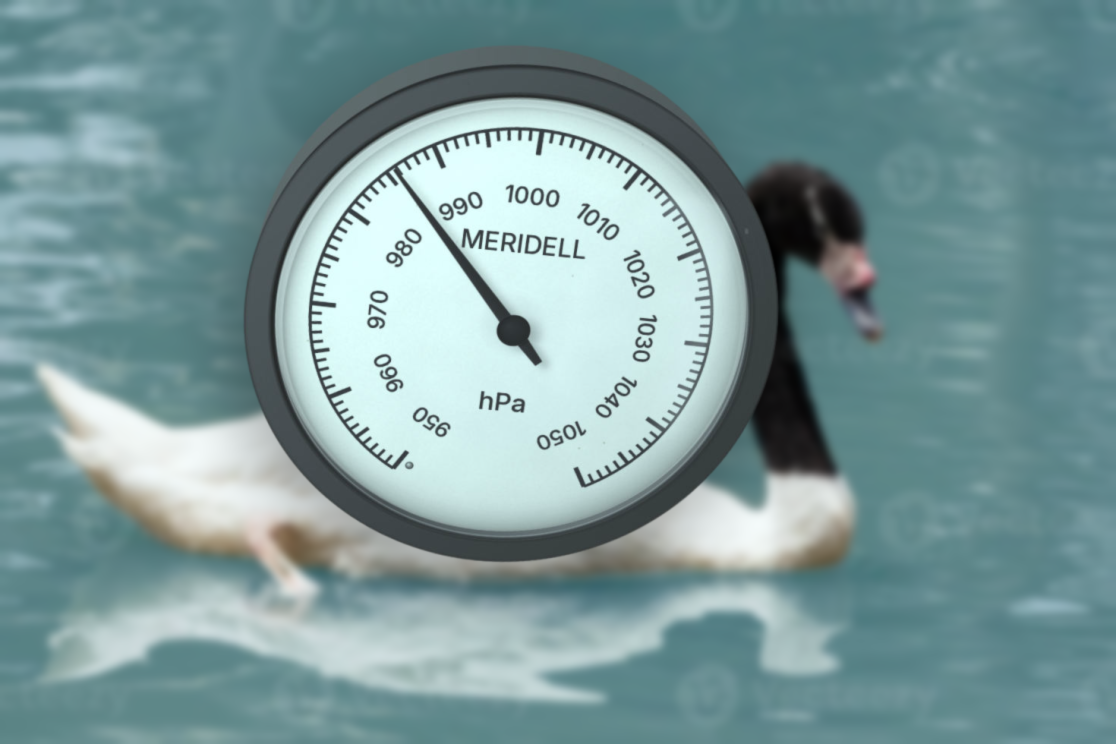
value=986 unit=hPa
